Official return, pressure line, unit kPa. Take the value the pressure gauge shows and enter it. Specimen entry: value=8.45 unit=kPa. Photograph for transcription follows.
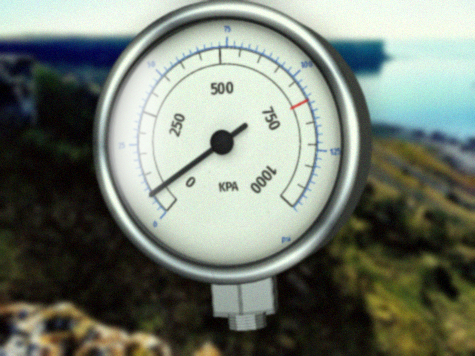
value=50 unit=kPa
